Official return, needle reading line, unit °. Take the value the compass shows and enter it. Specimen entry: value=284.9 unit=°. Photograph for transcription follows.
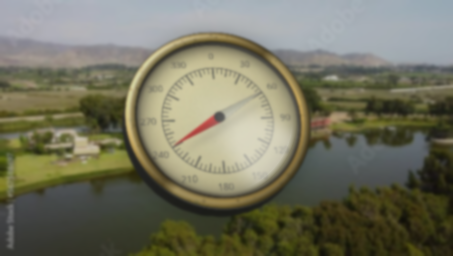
value=240 unit=°
